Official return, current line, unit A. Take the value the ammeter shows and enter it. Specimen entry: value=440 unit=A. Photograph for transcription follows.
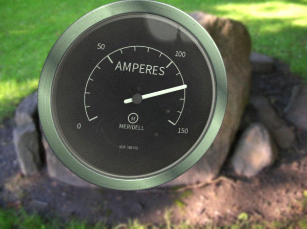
value=120 unit=A
